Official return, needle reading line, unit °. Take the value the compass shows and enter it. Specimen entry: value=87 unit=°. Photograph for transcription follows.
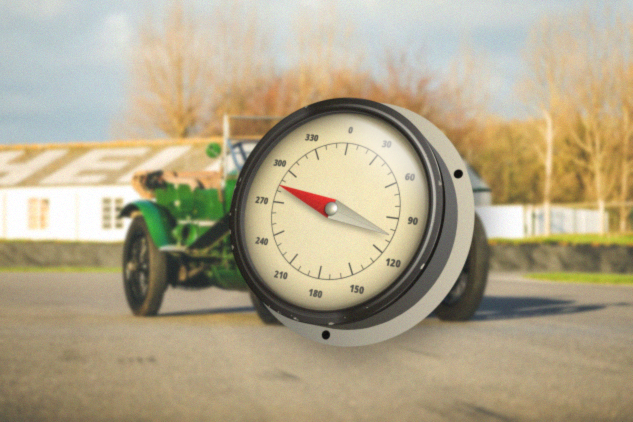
value=285 unit=°
